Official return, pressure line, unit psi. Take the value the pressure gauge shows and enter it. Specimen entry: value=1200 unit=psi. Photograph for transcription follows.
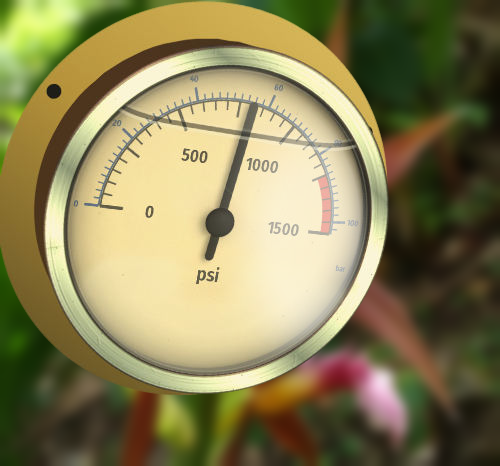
value=800 unit=psi
